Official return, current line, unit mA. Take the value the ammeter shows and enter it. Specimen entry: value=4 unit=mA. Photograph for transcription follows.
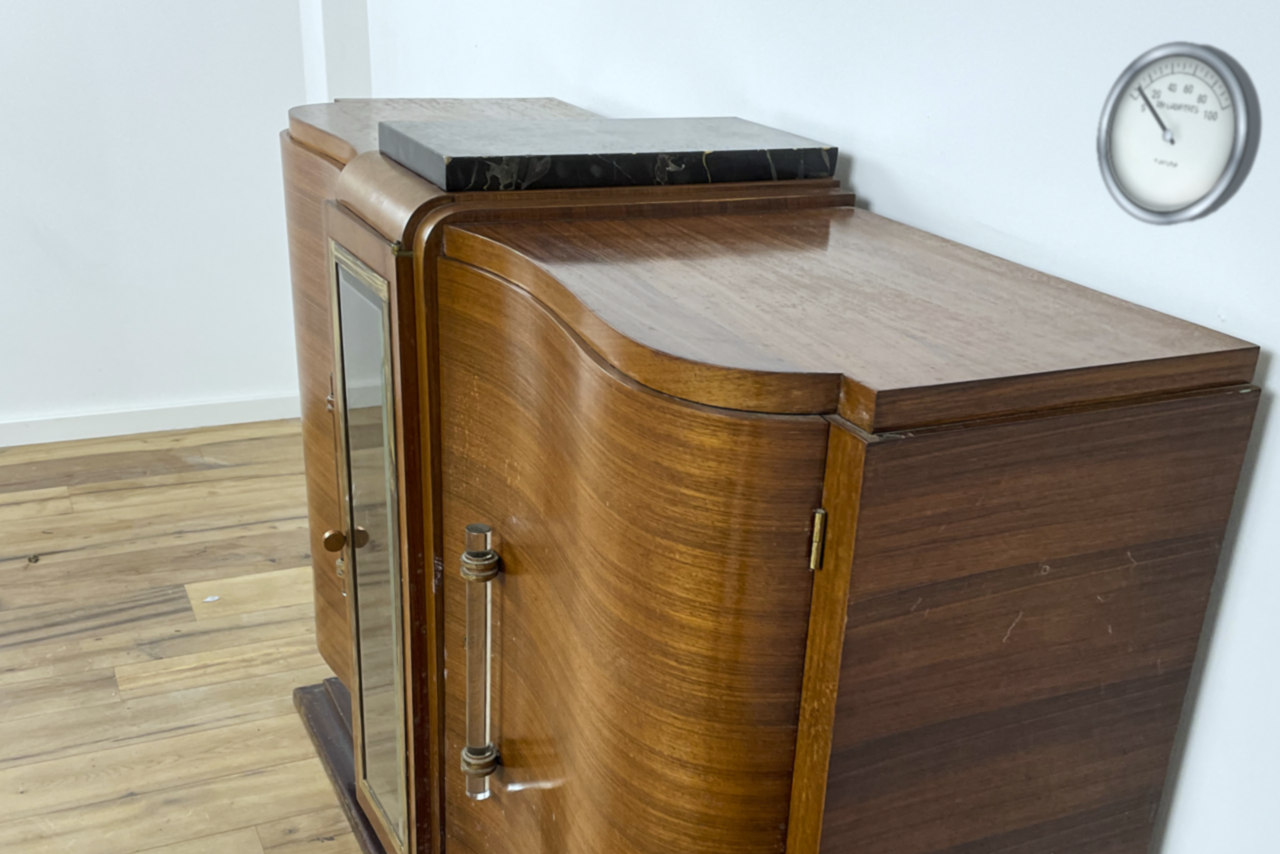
value=10 unit=mA
